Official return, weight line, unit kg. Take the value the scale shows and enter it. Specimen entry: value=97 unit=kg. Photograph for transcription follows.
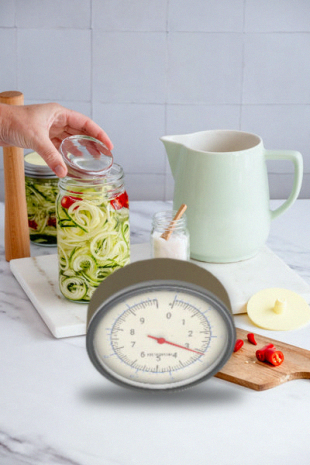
value=3 unit=kg
